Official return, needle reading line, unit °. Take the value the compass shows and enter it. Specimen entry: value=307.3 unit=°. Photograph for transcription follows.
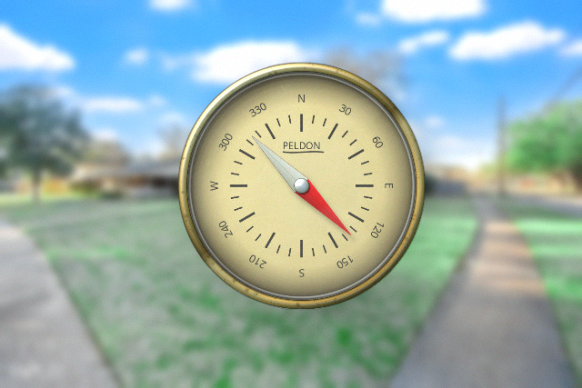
value=135 unit=°
